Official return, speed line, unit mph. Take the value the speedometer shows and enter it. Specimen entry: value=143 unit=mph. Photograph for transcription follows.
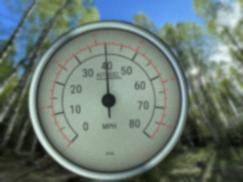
value=40 unit=mph
